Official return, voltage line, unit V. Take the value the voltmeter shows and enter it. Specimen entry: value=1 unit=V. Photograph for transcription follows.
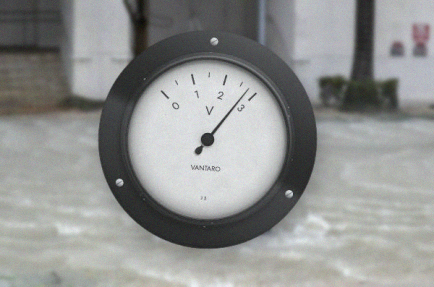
value=2.75 unit=V
